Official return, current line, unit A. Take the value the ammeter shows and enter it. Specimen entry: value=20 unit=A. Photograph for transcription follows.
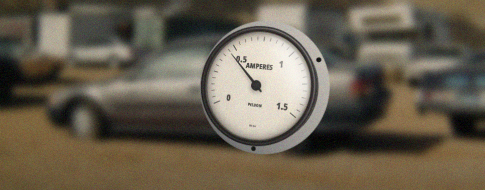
value=0.45 unit=A
